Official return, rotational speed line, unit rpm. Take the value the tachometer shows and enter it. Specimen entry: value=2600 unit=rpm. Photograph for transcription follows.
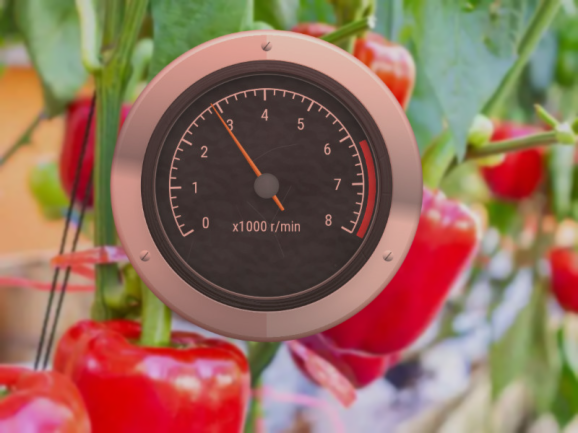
value=2900 unit=rpm
